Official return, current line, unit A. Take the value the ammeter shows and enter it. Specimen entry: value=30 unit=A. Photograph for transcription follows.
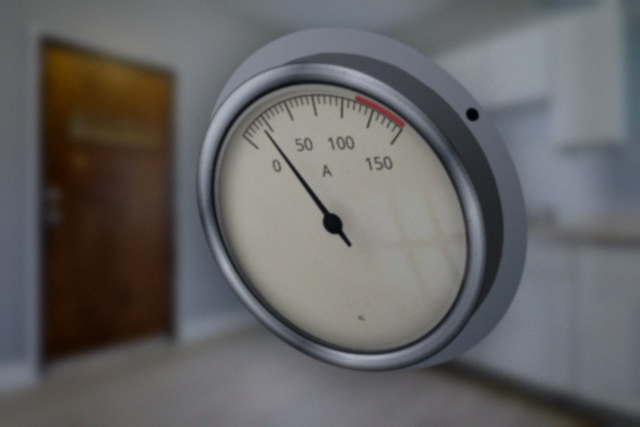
value=25 unit=A
